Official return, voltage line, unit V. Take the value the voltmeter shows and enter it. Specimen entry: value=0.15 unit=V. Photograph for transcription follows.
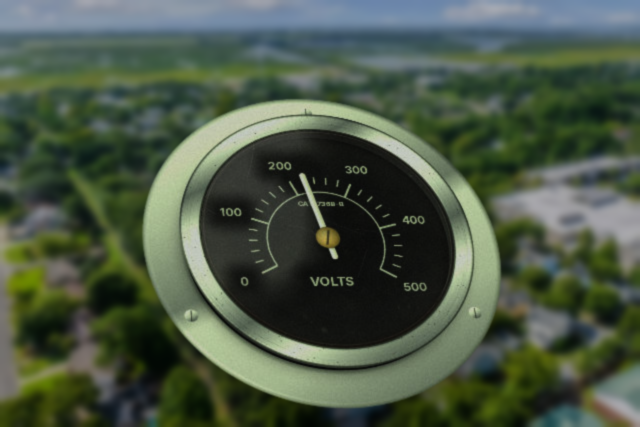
value=220 unit=V
